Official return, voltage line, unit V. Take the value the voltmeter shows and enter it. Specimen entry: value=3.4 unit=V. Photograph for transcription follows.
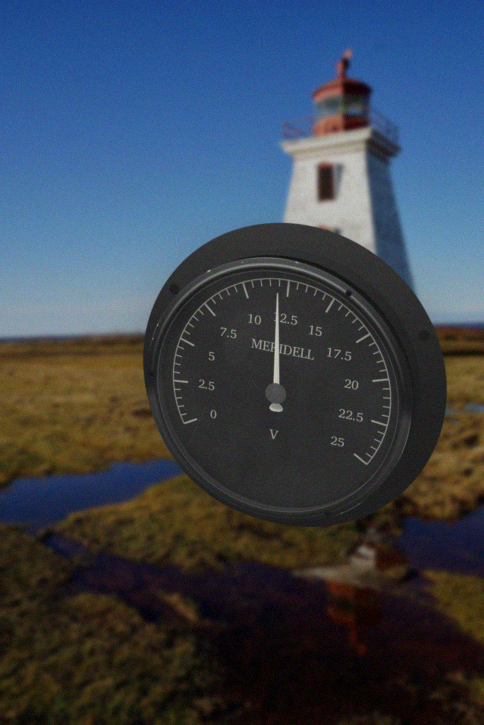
value=12 unit=V
